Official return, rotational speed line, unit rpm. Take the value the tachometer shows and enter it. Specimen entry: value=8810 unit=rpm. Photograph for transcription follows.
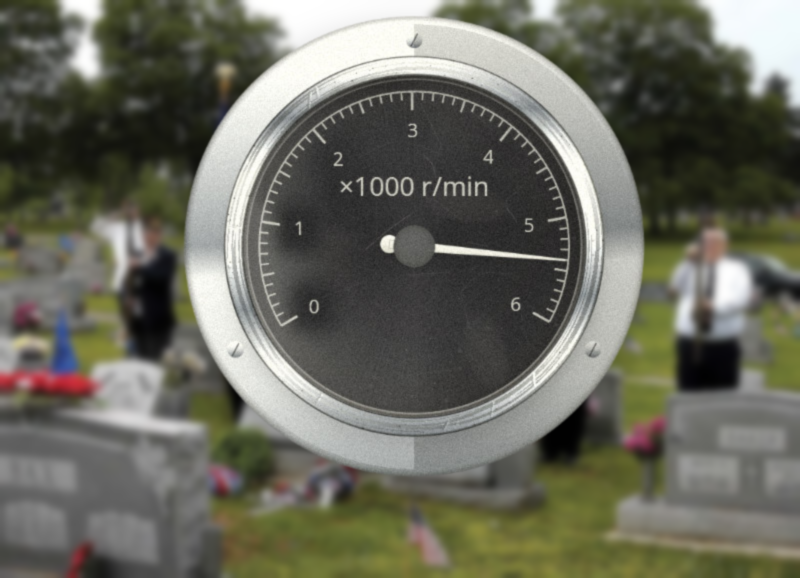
value=5400 unit=rpm
